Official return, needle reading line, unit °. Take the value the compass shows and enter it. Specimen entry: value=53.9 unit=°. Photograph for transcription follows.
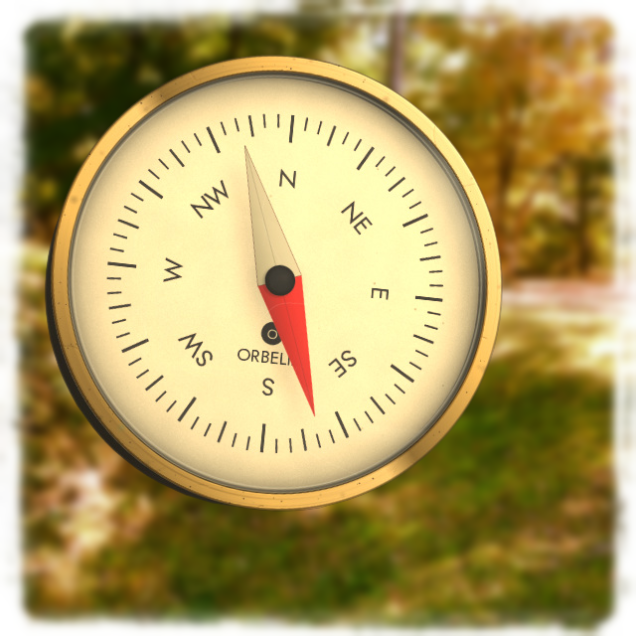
value=160 unit=°
